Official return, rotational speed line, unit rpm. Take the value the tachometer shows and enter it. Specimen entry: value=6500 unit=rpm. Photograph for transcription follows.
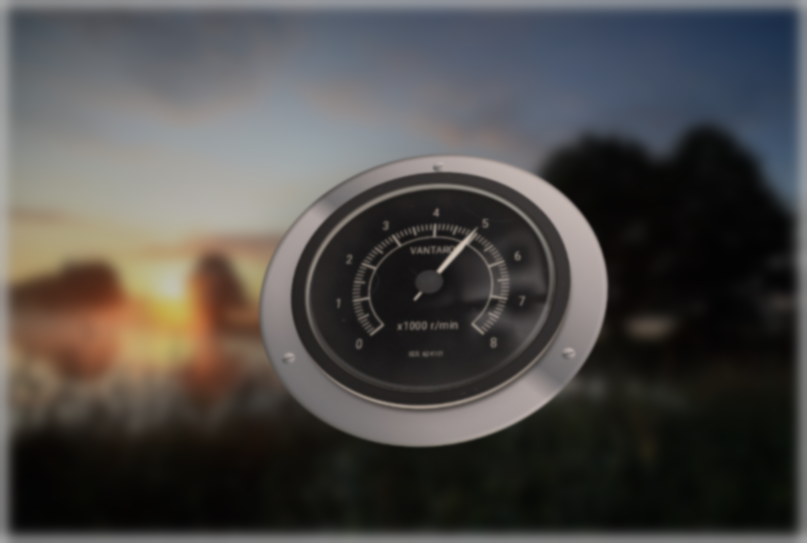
value=5000 unit=rpm
